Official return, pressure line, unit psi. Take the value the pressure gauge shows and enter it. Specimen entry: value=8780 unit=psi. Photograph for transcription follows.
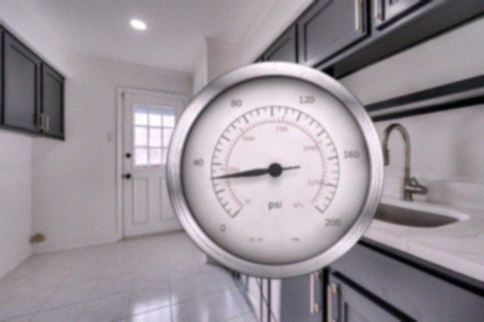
value=30 unit=psi
